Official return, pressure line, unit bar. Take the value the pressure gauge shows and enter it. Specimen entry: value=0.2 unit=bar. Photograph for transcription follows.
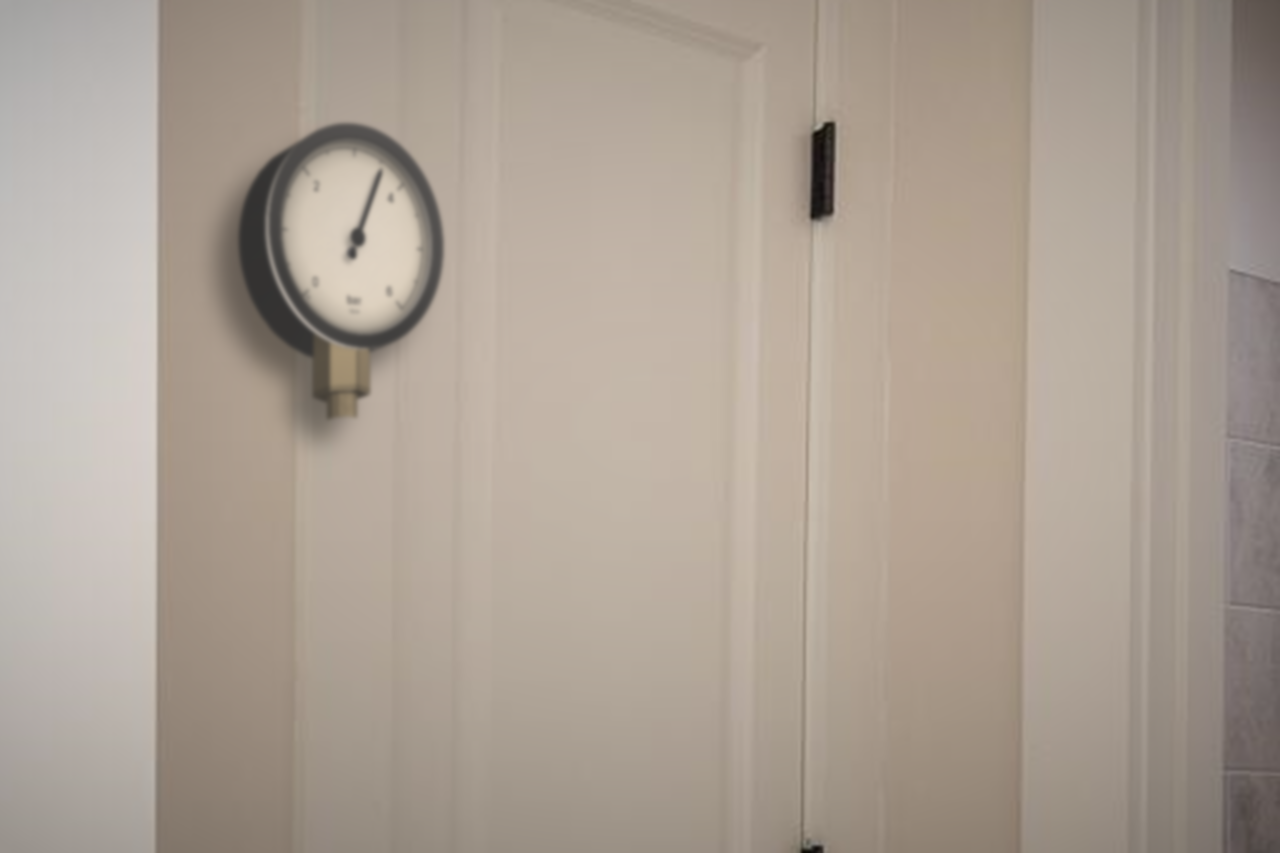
value=3.5 unit=bar
